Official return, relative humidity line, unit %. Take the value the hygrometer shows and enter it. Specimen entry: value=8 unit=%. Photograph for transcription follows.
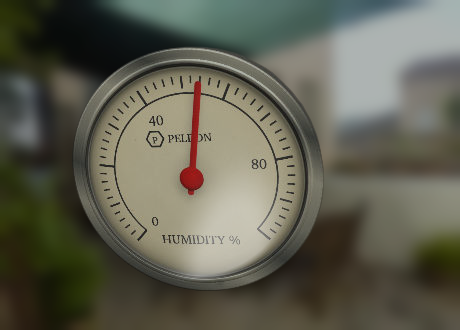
value=54 unit=%
